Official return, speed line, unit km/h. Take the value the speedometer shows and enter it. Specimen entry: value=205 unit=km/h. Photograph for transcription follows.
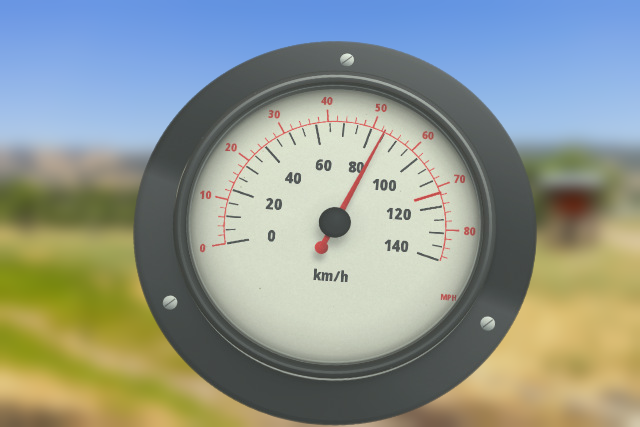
value=85 unit=km/h
